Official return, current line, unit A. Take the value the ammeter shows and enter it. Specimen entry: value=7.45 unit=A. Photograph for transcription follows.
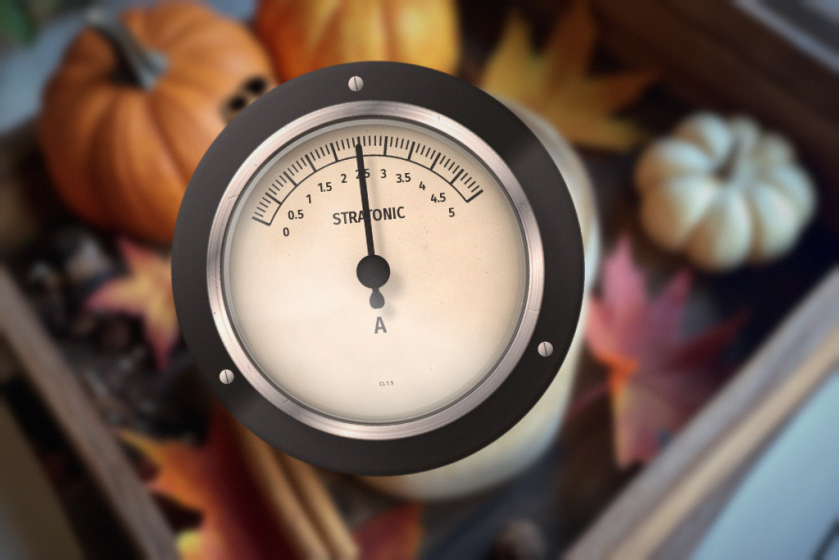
value=2.5 unit=A
